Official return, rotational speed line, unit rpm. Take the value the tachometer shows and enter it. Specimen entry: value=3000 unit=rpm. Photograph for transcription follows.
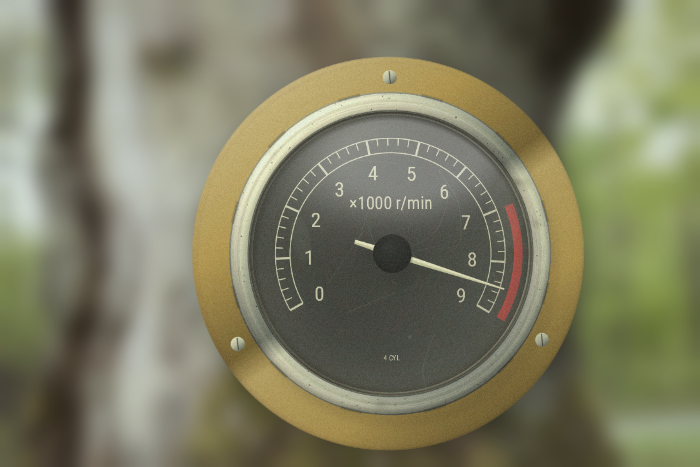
value=8500 unit=rpm
